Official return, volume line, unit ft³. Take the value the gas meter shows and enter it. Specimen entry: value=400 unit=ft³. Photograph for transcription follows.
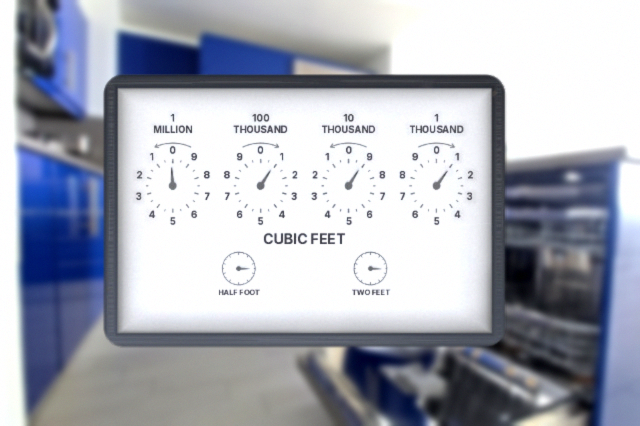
value=9100 unit=ft³
